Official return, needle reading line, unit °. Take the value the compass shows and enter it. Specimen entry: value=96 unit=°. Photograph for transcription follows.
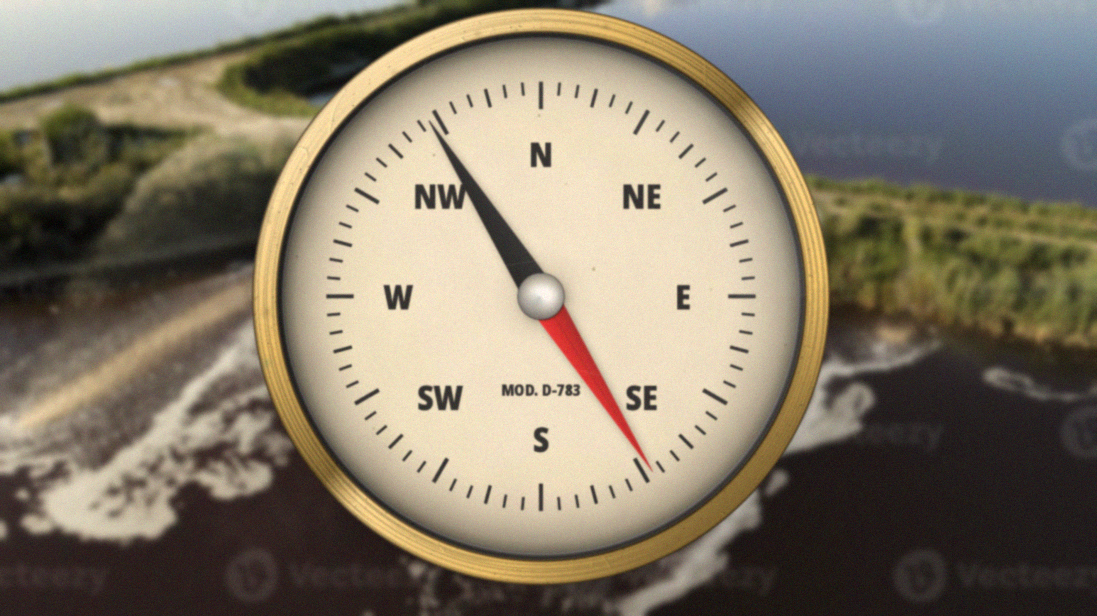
value=147.5 unit=°
